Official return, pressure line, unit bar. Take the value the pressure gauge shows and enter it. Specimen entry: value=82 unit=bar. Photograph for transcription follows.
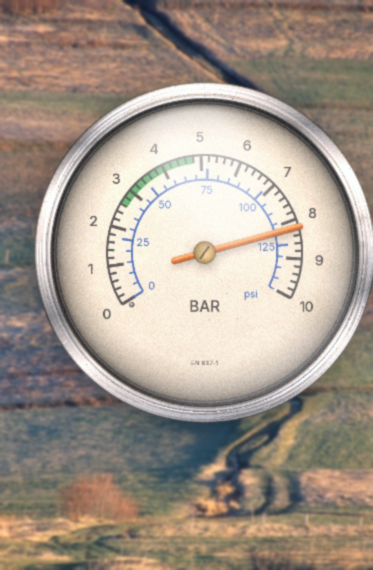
value=8.2 unit=bar
